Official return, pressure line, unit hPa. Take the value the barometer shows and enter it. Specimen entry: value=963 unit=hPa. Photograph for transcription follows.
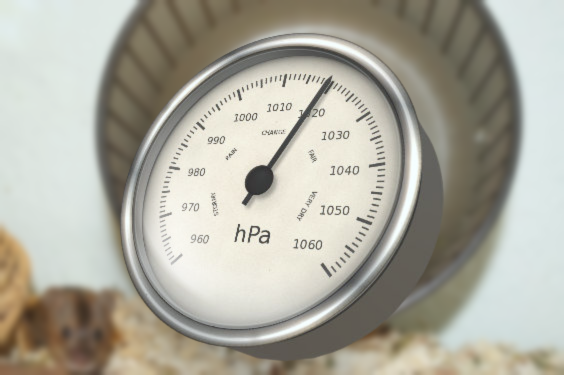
value=1020 unit=hPa
